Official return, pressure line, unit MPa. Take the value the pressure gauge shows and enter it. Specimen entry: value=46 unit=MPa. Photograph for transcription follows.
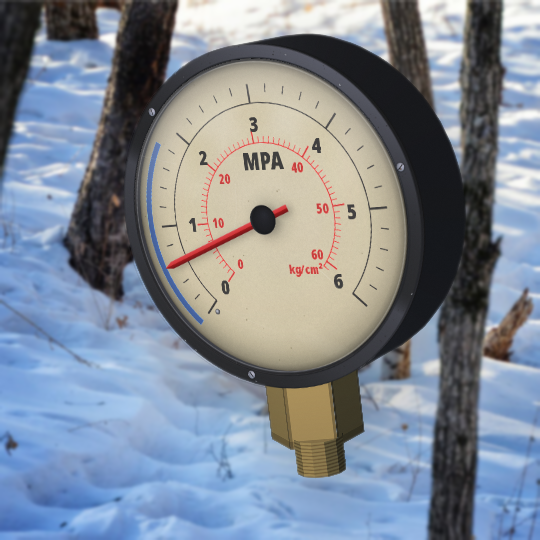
value=0.6 unit=MPa
